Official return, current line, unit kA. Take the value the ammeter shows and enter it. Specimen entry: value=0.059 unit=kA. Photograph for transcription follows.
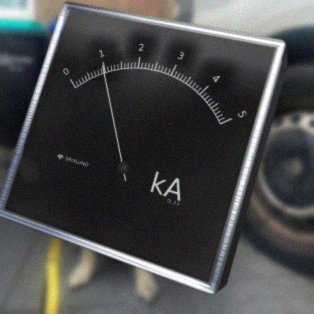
value=1 unit=kA
